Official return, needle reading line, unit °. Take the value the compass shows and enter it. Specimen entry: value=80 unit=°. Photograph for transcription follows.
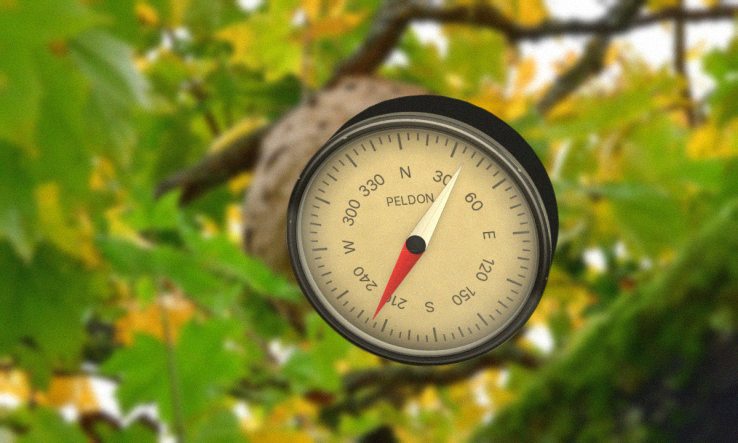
value=217.5 unit=°
